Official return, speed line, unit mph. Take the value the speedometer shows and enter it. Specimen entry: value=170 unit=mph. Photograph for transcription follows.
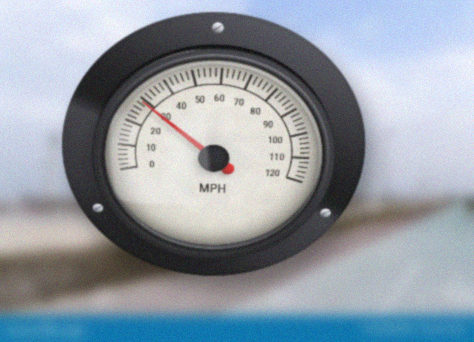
value=30 unit=mph
